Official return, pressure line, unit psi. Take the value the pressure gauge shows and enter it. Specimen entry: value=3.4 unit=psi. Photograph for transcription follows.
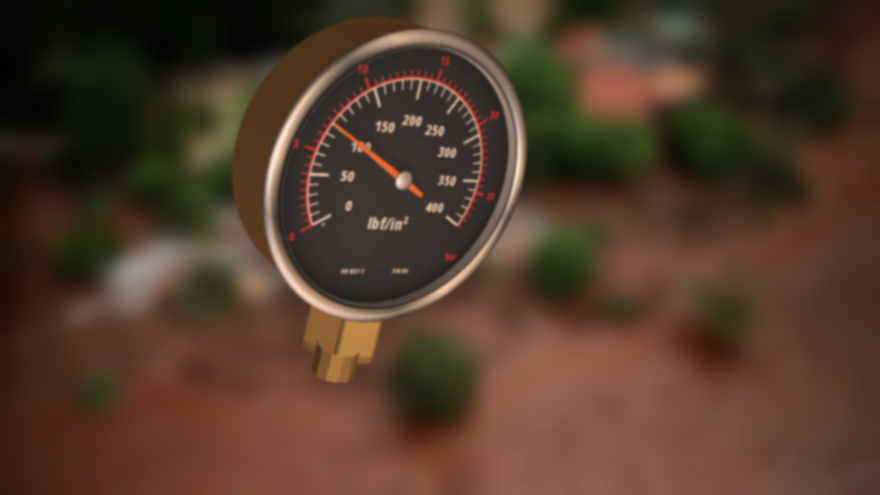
value=100 unit=psi
